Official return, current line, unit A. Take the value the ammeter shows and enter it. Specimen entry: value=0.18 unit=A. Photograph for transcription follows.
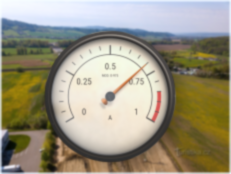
value=0.7 unit=A
